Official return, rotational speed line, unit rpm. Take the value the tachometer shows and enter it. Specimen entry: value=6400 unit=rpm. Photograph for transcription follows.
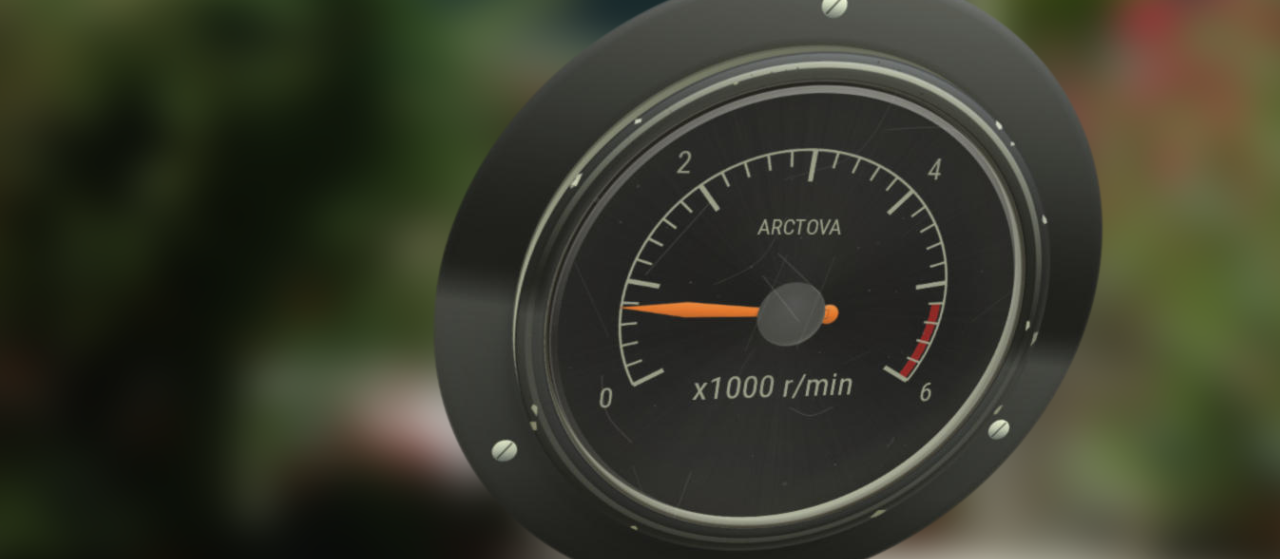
value=800 unit=rpm
